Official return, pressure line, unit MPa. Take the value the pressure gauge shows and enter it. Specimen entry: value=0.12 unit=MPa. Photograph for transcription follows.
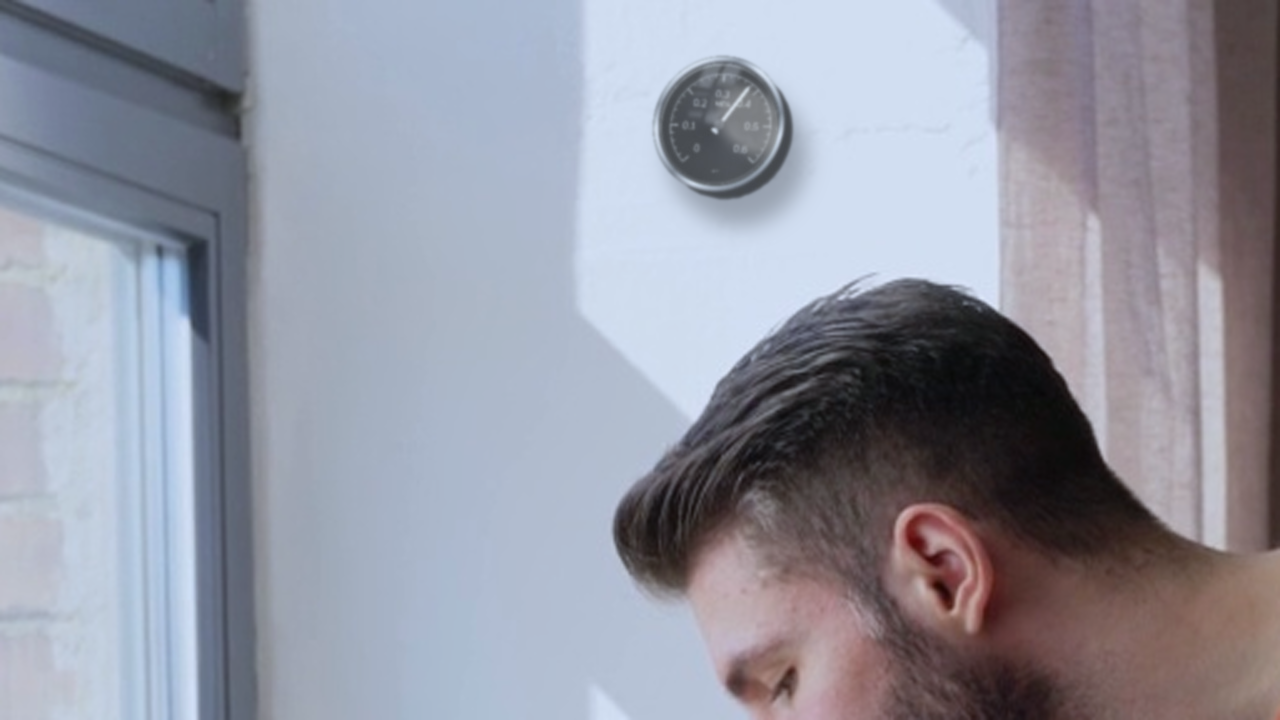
value=0.38 unit=MPa
